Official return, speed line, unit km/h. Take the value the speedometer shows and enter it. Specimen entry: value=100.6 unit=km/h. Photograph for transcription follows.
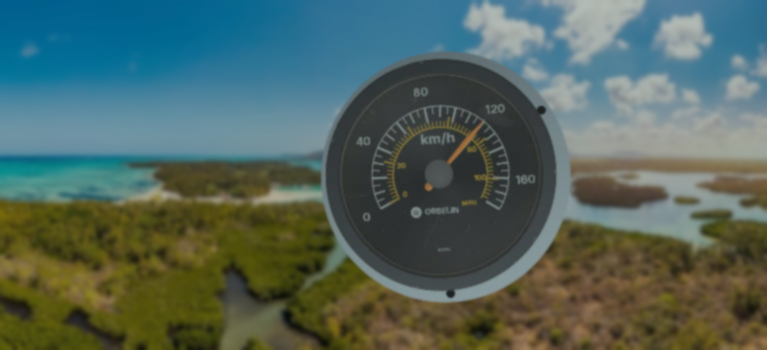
value=120 unit=km/h
